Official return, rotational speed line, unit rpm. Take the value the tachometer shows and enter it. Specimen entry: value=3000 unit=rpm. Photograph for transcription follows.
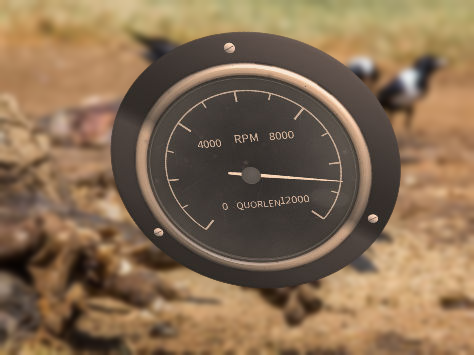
value=10500 unit=rpm
